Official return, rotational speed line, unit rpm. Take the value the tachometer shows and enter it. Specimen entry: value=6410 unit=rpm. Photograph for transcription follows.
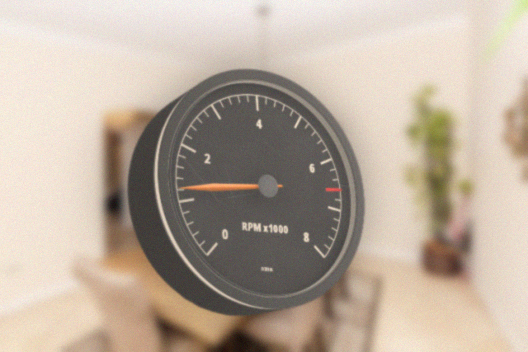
value=1200 unit=rpm
